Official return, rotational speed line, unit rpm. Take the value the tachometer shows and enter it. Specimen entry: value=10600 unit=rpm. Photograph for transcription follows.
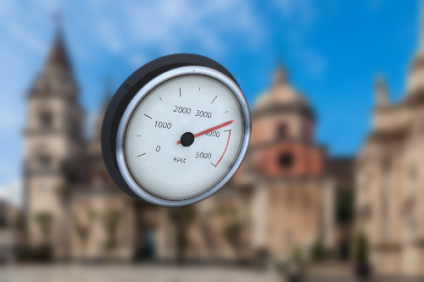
value=3750 unit=rpm
